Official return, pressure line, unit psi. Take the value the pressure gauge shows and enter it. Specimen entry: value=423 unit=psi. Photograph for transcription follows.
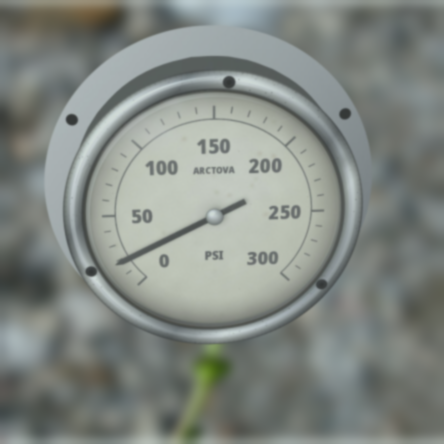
value=20 unit=psi
